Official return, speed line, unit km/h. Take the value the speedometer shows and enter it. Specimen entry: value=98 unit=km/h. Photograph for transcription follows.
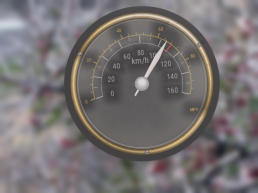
value=105 unit=km/h
